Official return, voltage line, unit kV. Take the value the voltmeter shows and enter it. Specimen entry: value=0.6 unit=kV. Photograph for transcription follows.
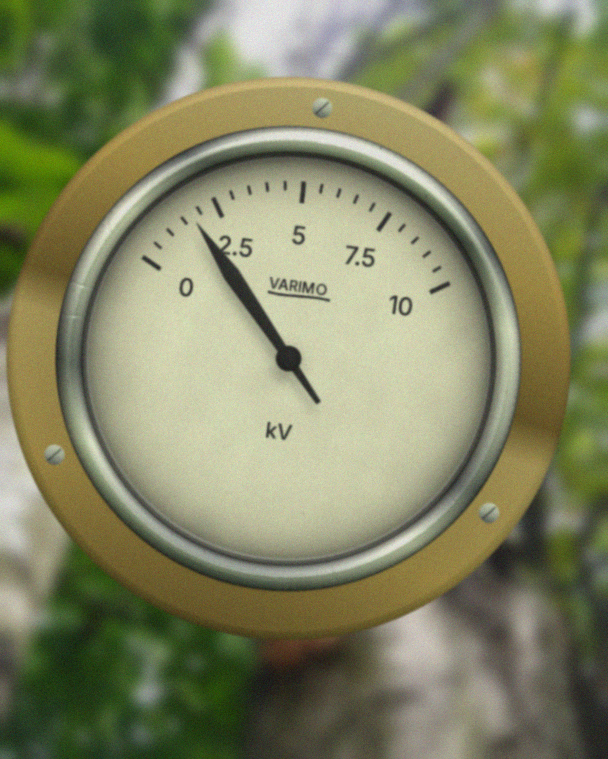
value=1.75 unit=kV
